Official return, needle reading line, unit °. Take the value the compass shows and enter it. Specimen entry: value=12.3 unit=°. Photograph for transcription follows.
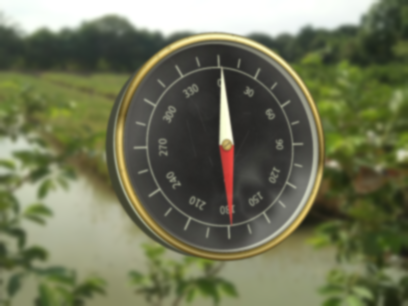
value=180 unit=°
